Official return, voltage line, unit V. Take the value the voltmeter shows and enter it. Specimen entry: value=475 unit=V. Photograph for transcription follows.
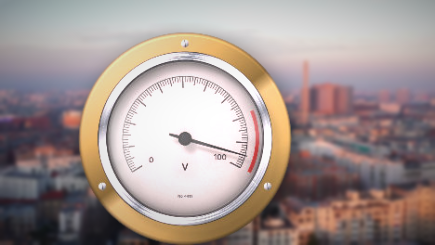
value=95 unit=V
